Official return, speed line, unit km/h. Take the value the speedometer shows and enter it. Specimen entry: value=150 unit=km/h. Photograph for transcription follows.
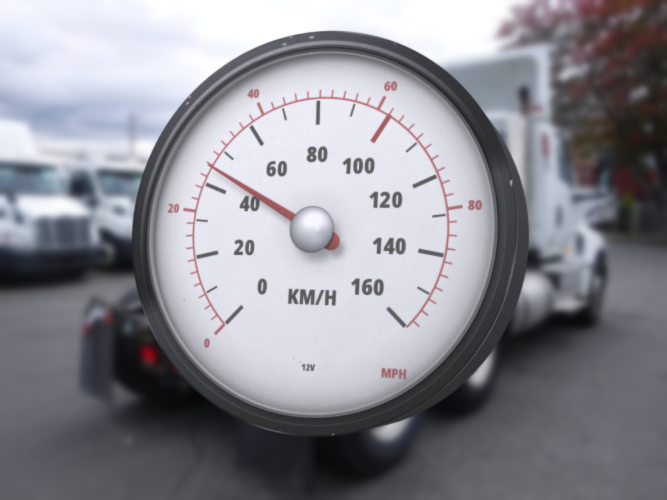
value=45 unit=km/h
